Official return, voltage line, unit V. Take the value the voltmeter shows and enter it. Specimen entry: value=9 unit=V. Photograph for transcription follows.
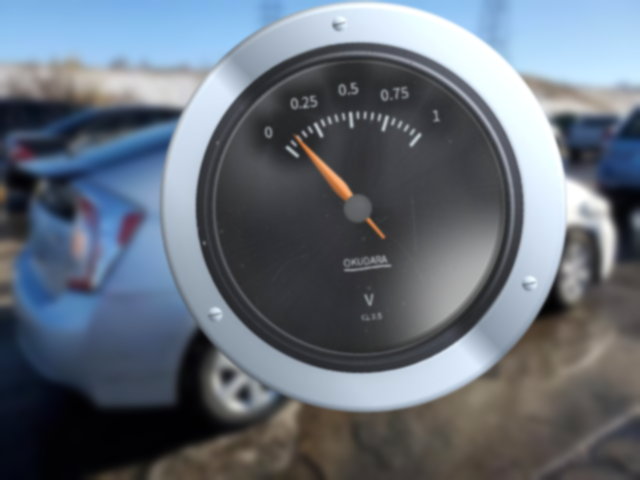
value=0.1 unit=V
